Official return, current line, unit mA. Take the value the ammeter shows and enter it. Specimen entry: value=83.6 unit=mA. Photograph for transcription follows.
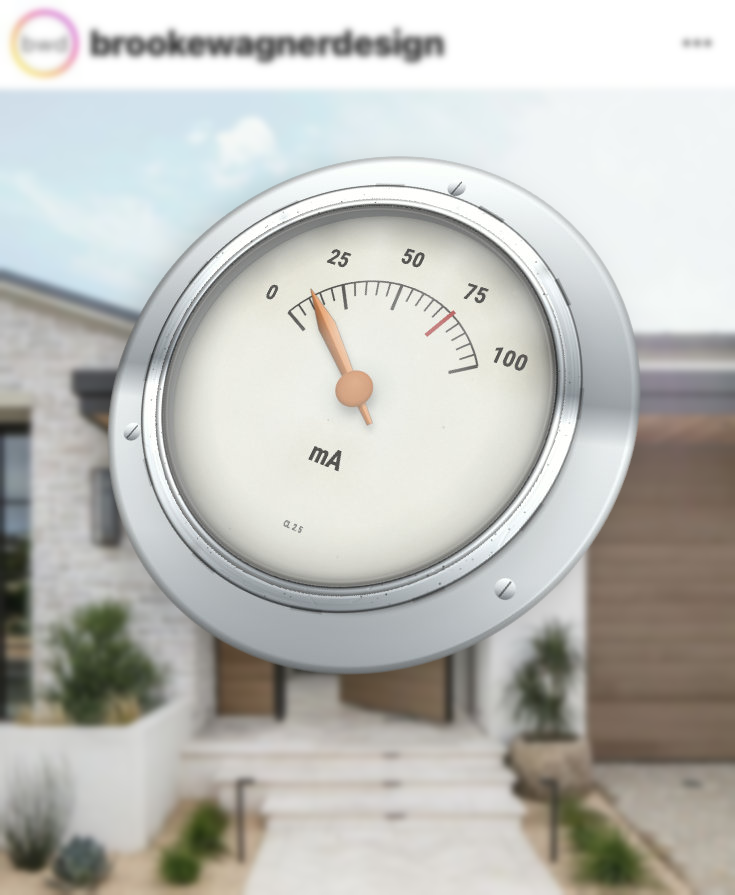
value=12.5 unit=mA
